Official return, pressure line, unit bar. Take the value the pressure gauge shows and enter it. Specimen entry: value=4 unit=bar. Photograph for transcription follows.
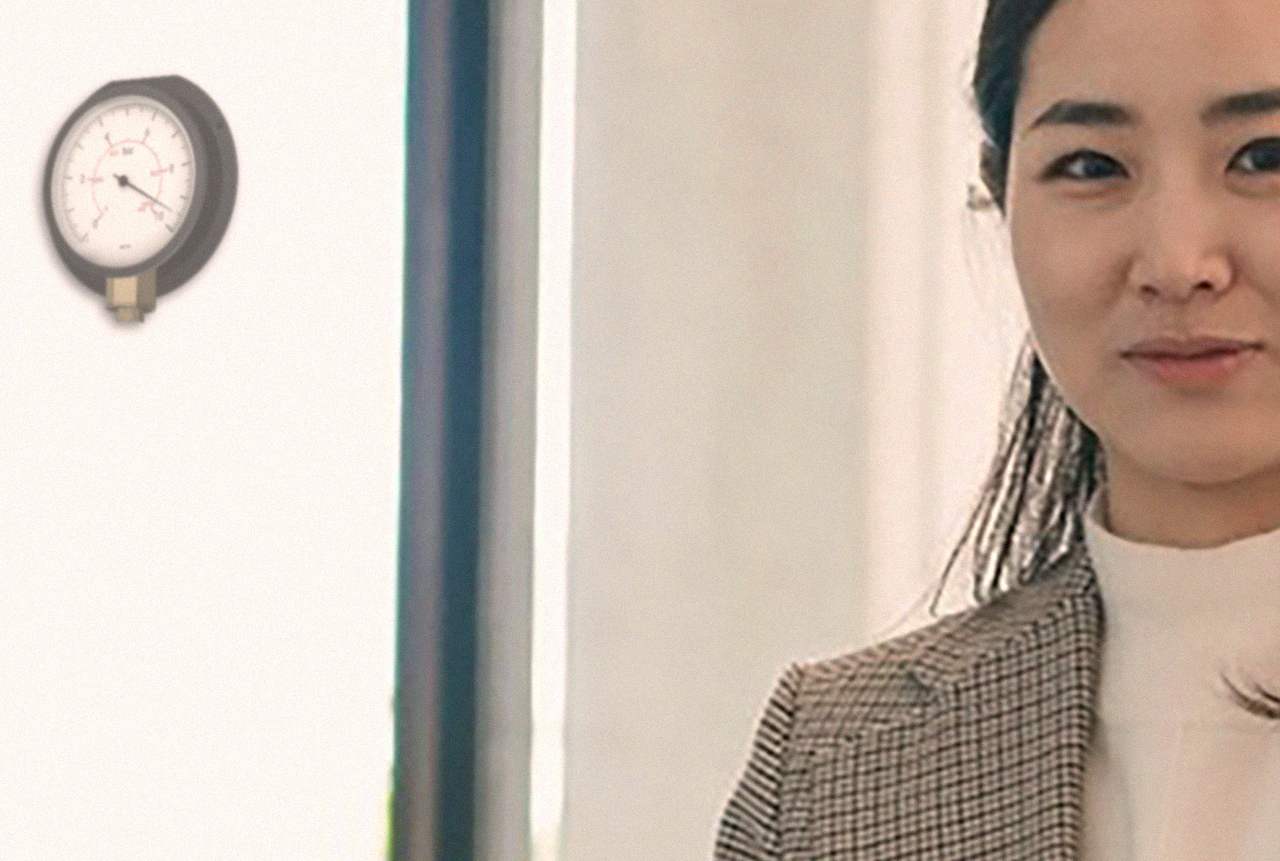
value=9.5 unit=bar
